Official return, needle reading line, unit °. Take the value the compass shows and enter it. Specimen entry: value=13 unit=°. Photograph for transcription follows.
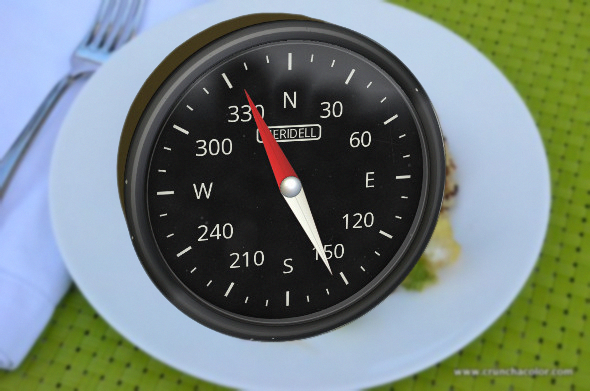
value=335 unit=°
